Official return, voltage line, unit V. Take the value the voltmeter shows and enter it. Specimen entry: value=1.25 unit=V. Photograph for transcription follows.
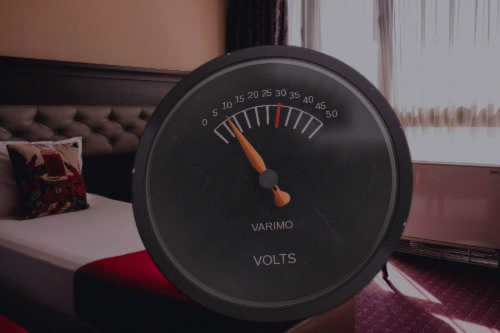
value=7.5 unit=V
